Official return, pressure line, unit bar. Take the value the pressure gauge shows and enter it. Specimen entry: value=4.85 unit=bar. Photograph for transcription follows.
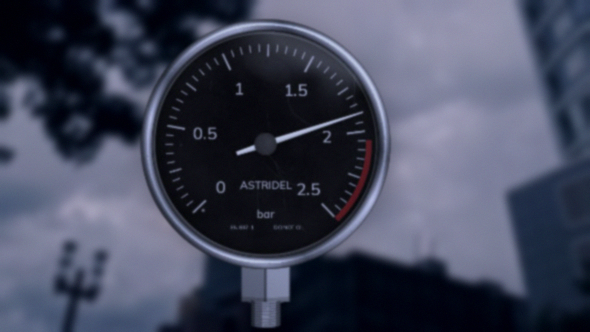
value=1.9 unit=bar
